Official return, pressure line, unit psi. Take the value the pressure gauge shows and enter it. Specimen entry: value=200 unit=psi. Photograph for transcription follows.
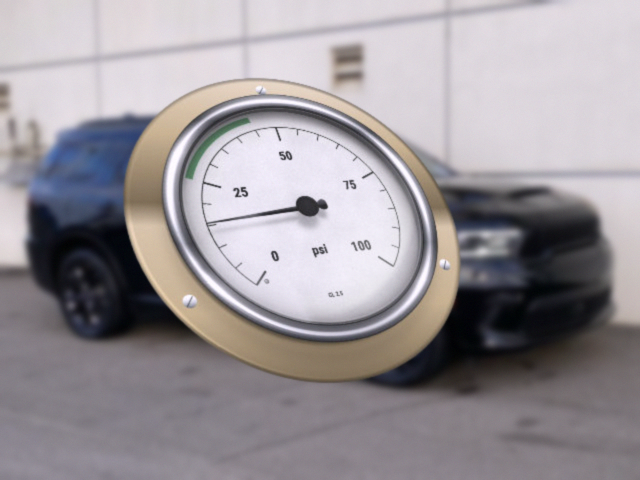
value=15 unit=psi
